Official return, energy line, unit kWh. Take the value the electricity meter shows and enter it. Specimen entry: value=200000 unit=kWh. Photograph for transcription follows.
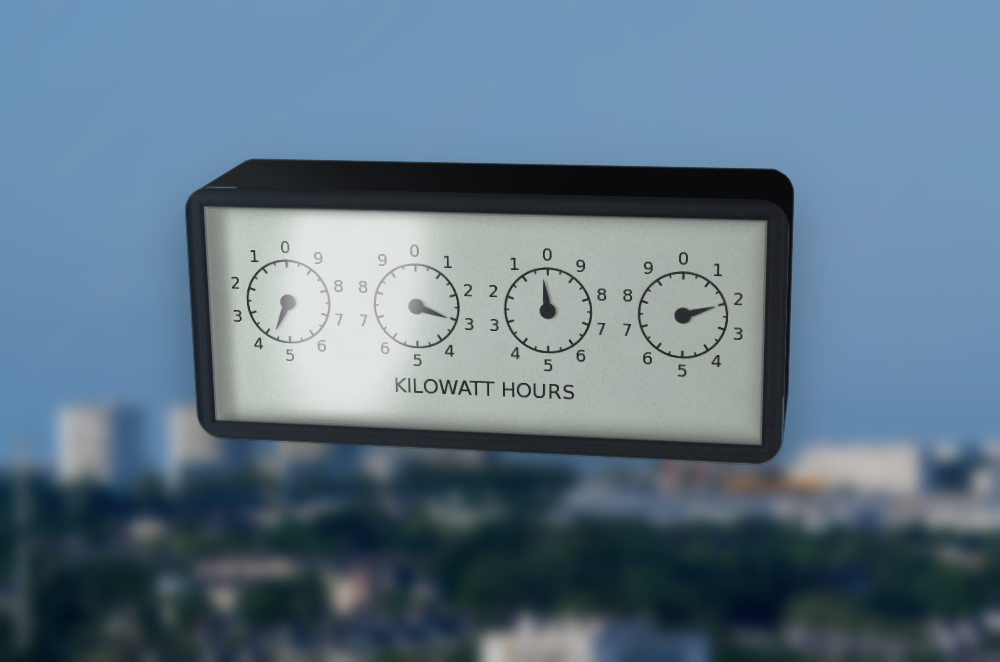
value=4302 unit=kWh
